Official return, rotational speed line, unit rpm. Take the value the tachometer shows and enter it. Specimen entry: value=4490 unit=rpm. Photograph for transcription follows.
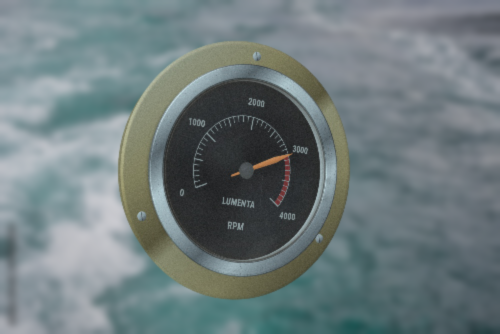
value=3000 unit=rpm
